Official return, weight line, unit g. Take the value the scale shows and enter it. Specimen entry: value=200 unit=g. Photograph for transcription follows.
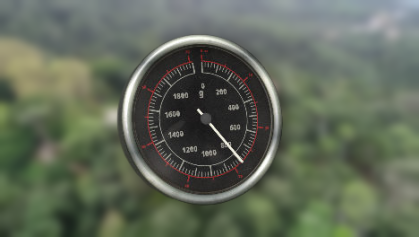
value=800 unit=g
